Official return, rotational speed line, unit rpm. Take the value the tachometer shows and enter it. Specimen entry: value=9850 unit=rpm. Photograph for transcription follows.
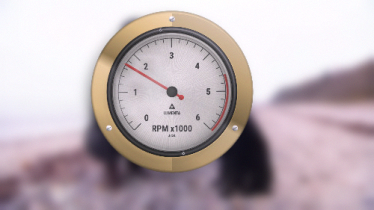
value=1700 unit=rpm
